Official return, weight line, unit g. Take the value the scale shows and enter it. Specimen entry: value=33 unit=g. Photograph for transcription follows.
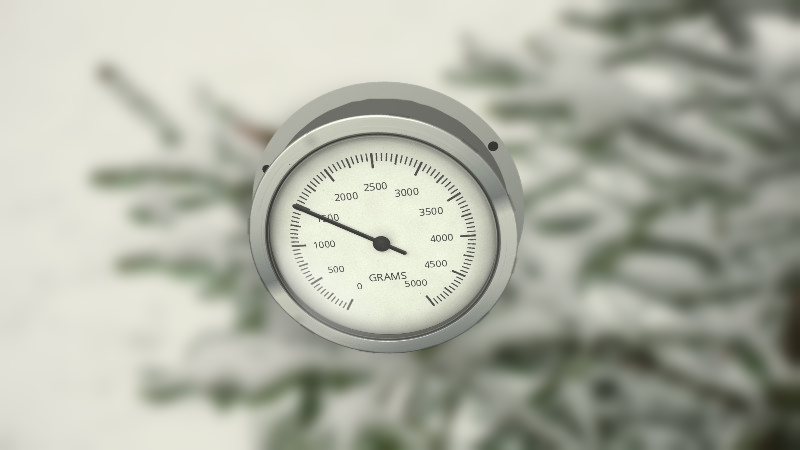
value=1500 unit=g
